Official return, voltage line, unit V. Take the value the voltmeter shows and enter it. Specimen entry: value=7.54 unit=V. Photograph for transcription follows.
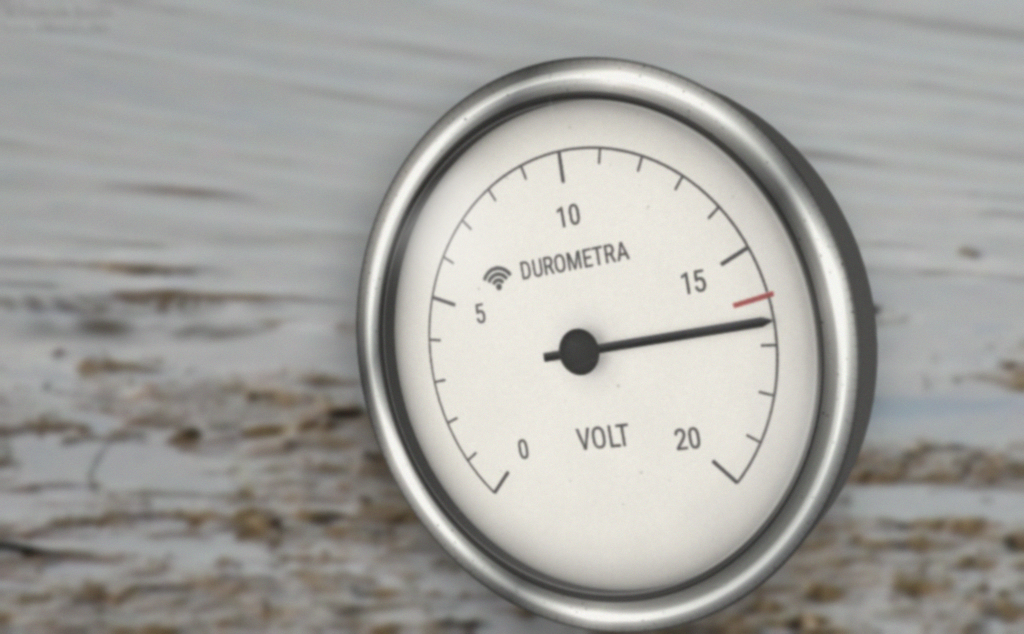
value=16.5 unit=V
